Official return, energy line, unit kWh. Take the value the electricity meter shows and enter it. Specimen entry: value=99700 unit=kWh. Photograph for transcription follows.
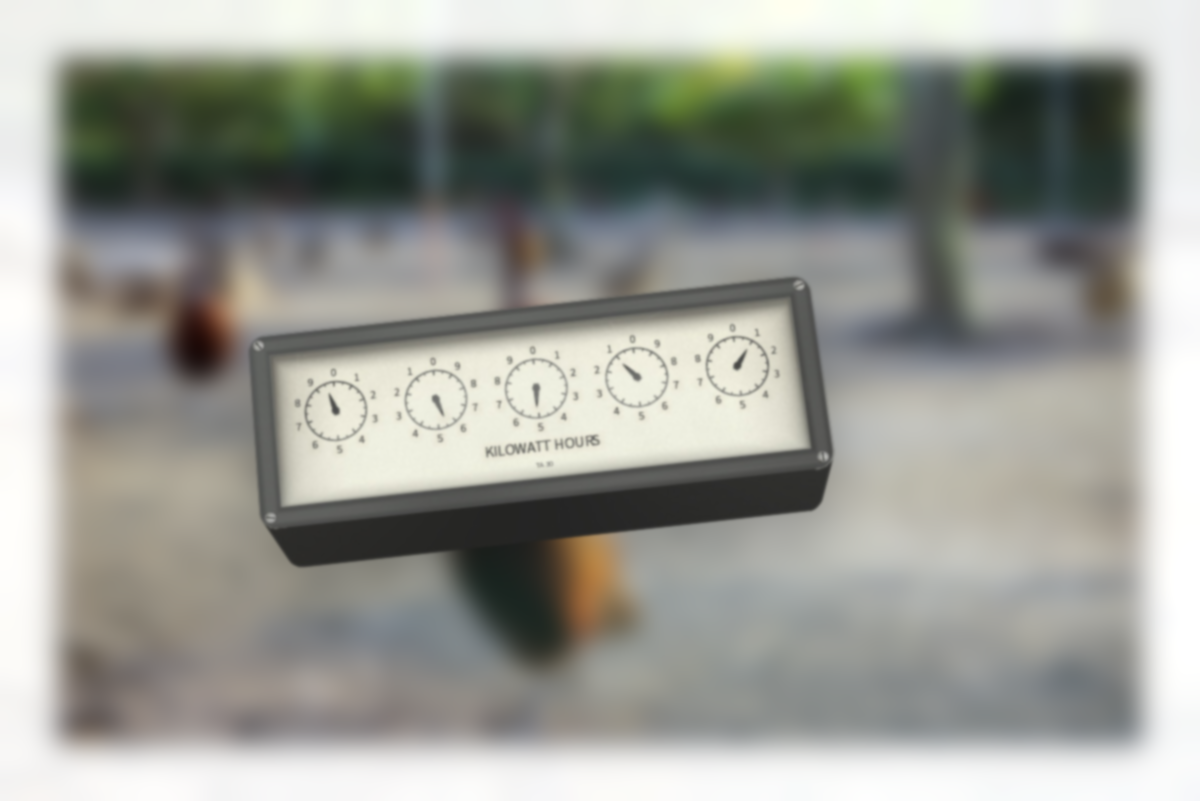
value=95511 unit=kWh
